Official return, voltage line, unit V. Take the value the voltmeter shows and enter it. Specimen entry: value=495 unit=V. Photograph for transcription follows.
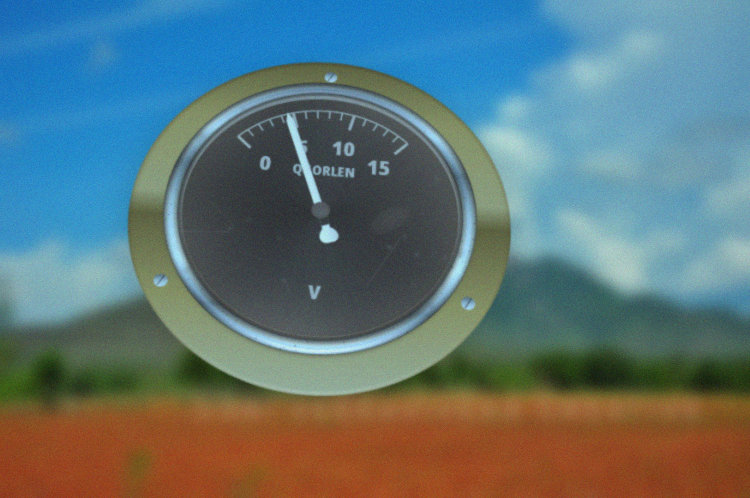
value=4.5 unit=V
